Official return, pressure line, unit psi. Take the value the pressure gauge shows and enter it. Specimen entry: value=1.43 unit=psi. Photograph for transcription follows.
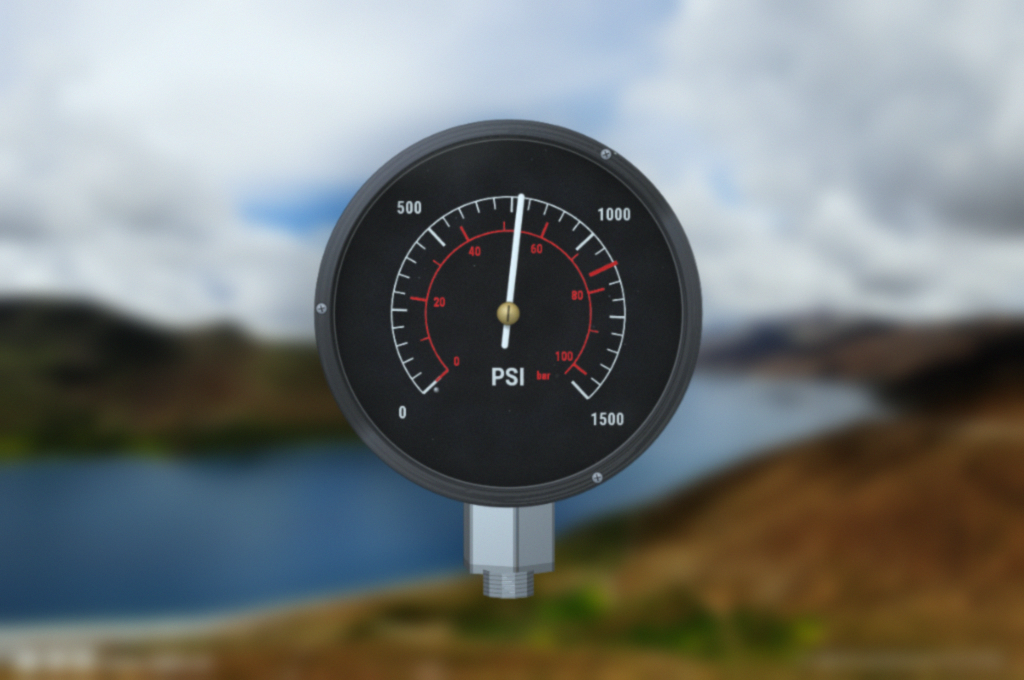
value=775 unit=psi
